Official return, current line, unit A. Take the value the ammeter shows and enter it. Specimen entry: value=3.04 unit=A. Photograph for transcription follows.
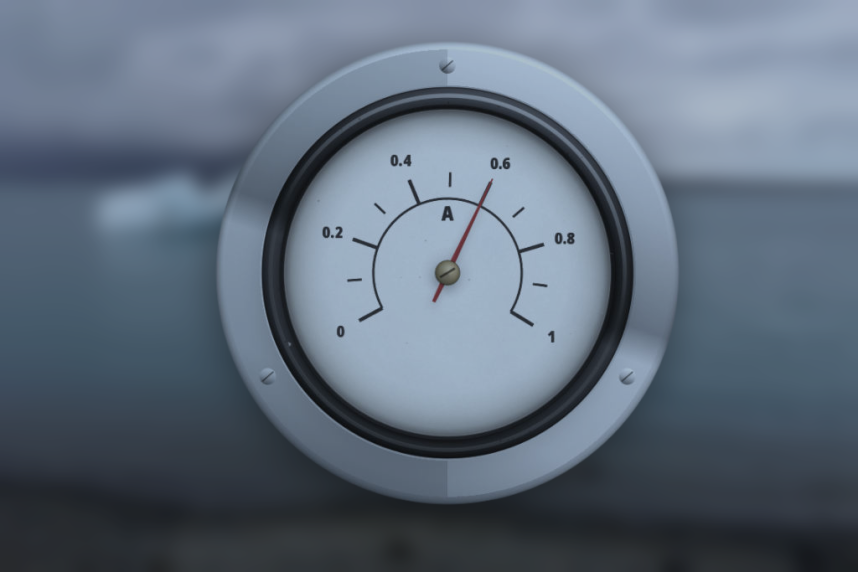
value=0.6 unit=A
